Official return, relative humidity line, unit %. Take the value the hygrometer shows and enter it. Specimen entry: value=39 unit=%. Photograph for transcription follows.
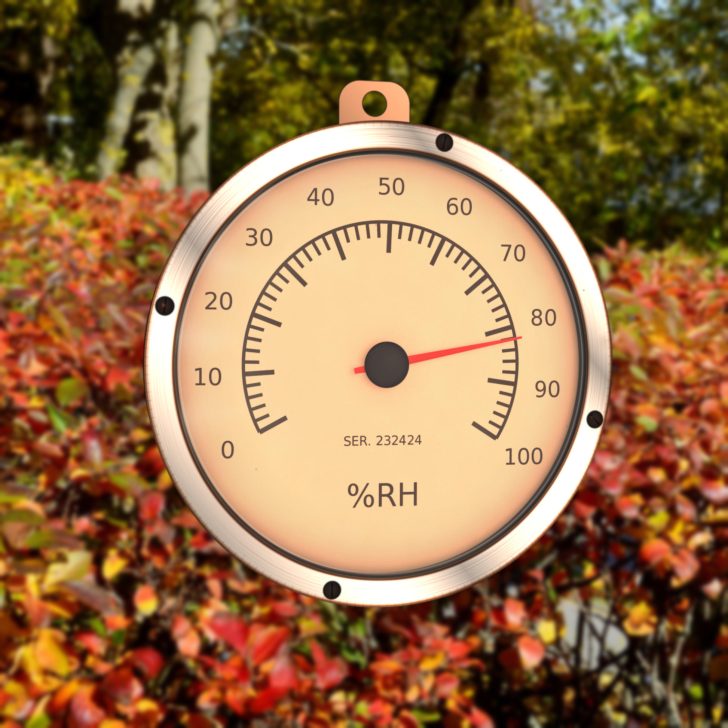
value=82 unit=%
